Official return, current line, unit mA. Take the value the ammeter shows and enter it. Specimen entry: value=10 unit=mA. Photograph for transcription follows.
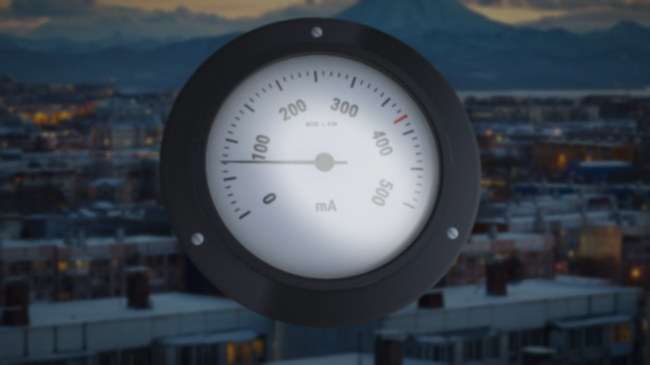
value=70 unit=mA
